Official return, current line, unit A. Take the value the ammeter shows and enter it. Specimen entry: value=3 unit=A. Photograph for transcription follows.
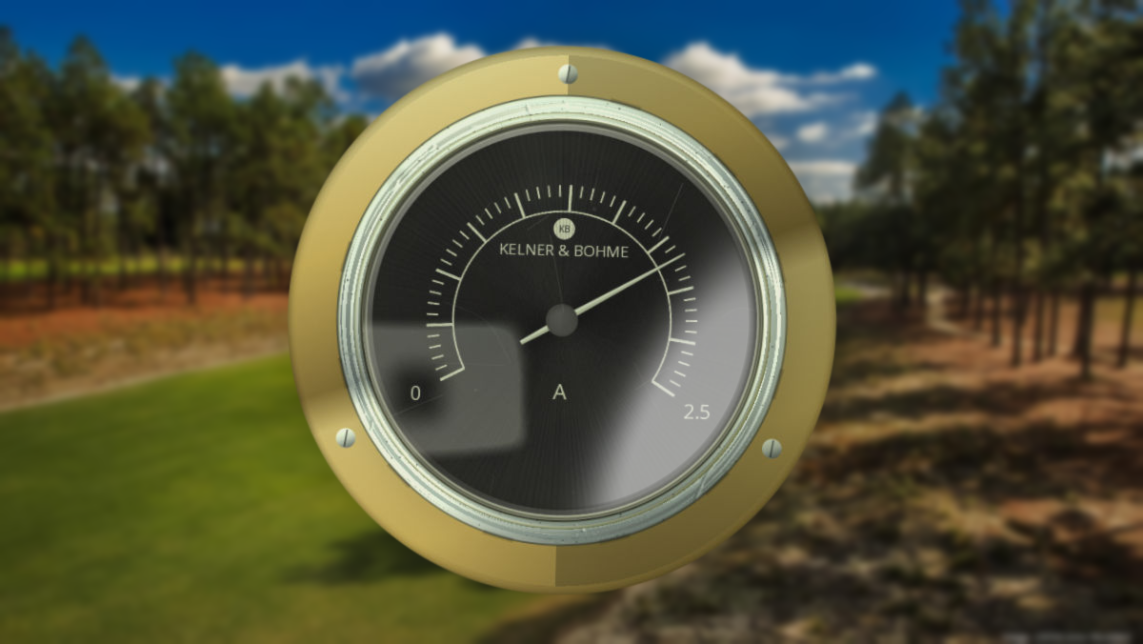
value=1.85 unit=A
